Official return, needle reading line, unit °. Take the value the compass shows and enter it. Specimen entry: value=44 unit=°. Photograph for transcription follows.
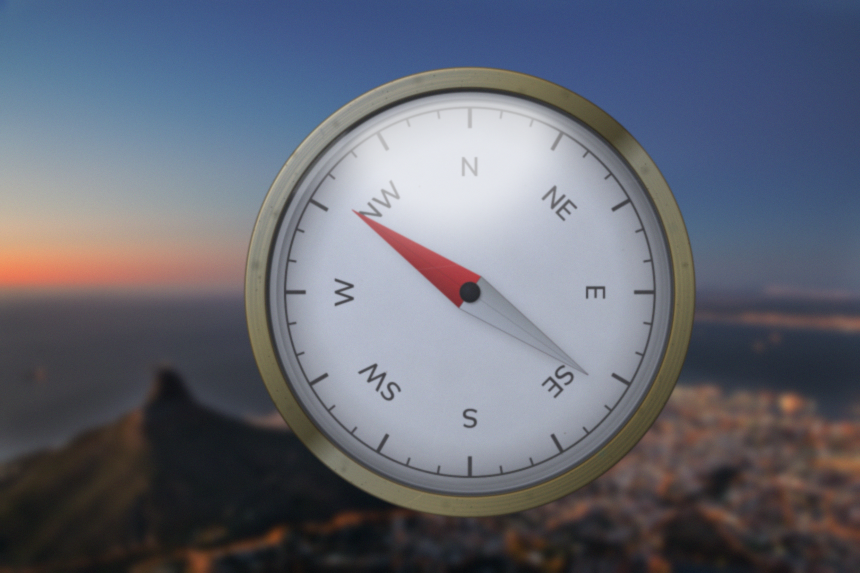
value=305 unit=°
